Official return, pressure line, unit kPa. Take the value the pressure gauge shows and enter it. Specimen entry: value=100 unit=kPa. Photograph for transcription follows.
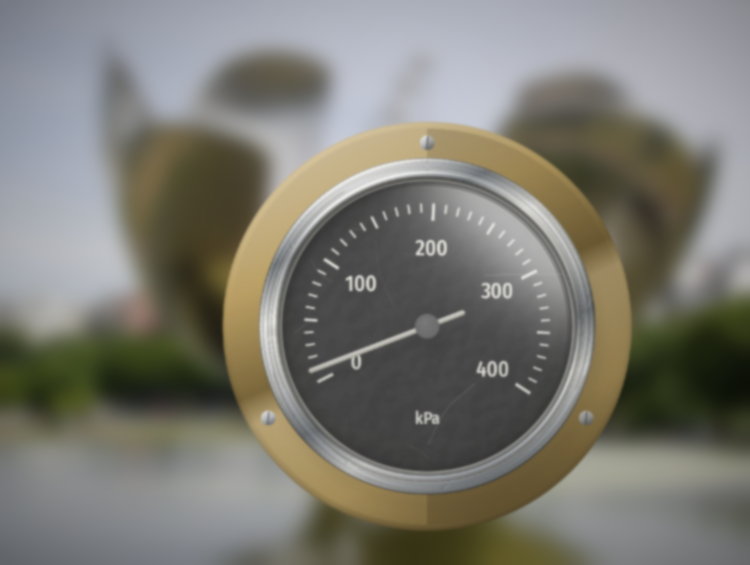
value=10 unit=kPa
